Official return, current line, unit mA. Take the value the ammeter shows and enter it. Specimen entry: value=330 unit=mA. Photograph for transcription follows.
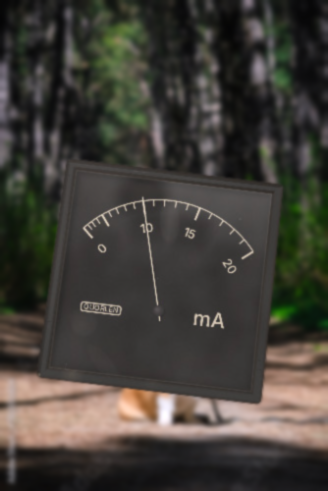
value=10 unit=mA
